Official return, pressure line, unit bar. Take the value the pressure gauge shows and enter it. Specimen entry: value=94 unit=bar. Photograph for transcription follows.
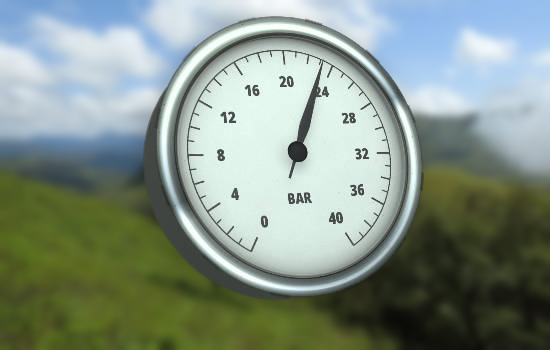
value=23 unit=bar
